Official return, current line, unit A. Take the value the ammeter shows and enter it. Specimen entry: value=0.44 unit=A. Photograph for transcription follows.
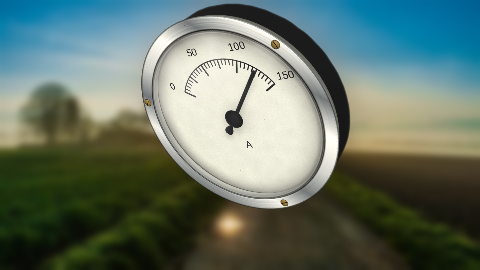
value=125 unit=A
